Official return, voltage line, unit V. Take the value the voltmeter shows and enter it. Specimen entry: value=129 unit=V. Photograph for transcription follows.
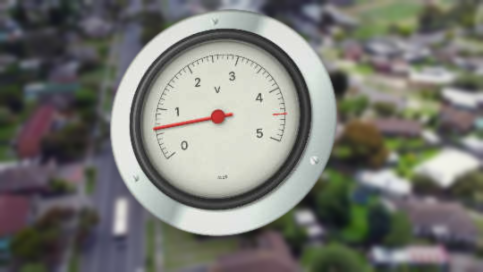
value=0.6 unit=V
